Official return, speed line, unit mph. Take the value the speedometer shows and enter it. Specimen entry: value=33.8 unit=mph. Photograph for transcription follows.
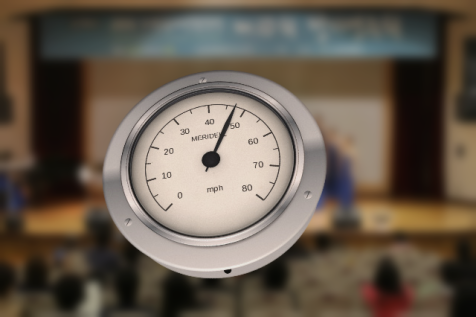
value=47.5 unit=mph
